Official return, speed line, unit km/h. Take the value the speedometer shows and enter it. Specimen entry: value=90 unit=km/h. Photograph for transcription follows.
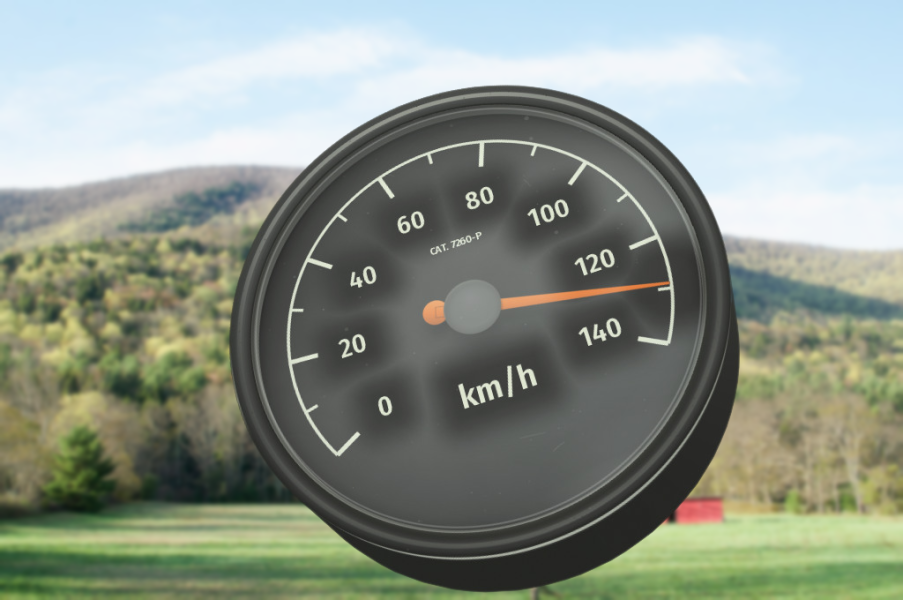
value=130 unit=km/h
